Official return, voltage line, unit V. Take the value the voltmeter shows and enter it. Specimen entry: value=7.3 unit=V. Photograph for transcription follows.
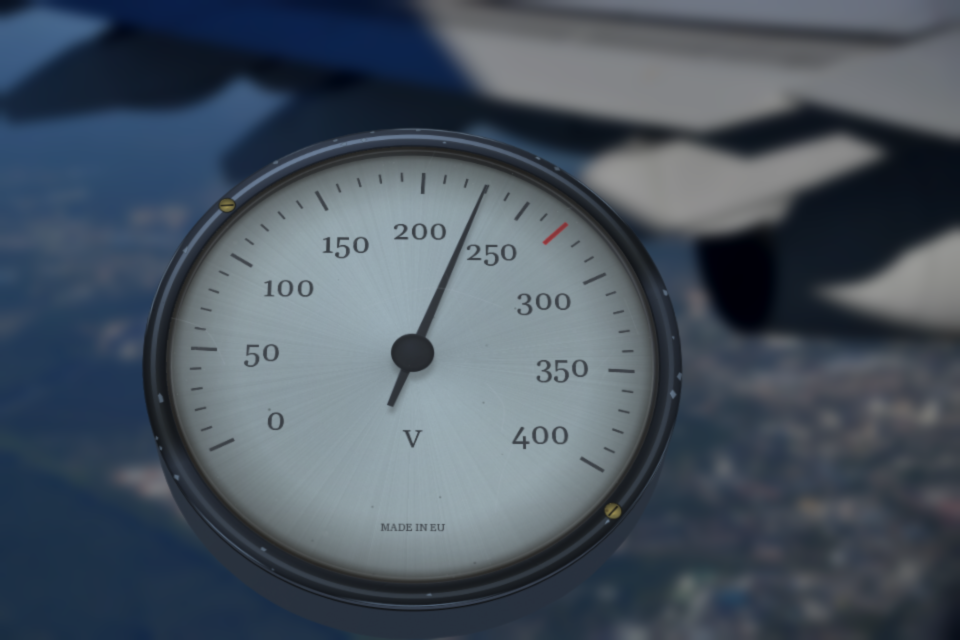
value=230 unit=V
